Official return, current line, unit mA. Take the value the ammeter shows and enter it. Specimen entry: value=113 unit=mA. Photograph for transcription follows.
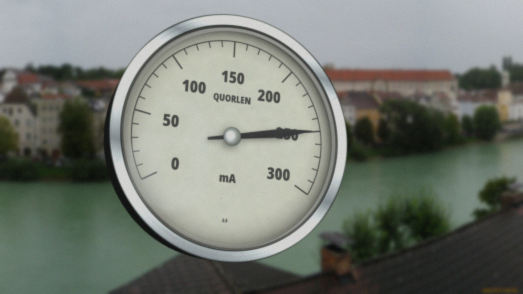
value=250 unit=mA
